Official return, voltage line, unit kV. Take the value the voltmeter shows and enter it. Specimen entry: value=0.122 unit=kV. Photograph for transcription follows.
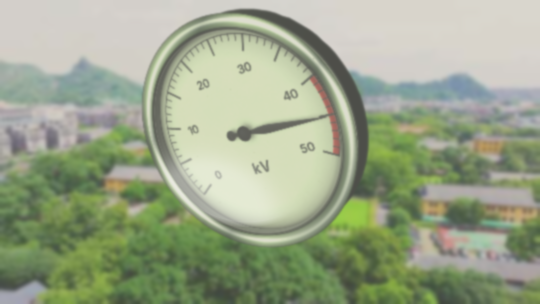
value=45 unit=kV
